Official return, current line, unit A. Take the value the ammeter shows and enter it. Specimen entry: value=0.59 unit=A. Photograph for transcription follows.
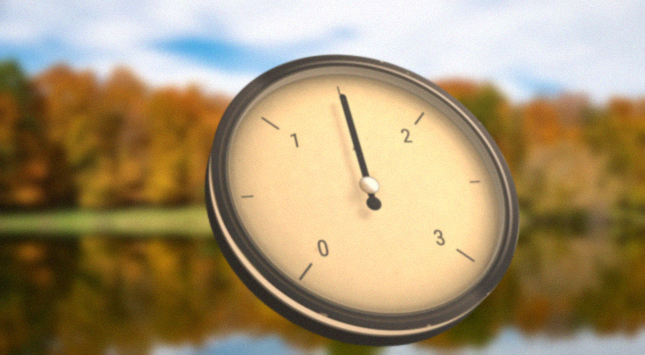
value=1.5 unit=A
